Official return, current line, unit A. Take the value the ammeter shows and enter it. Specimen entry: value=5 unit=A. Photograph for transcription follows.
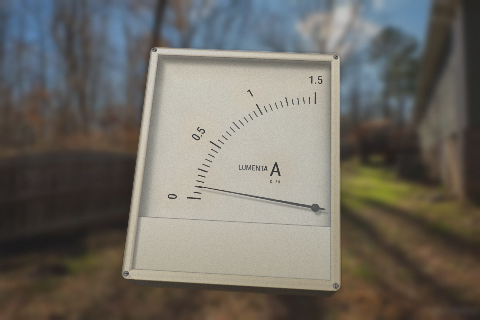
value=0.1 unit=A
